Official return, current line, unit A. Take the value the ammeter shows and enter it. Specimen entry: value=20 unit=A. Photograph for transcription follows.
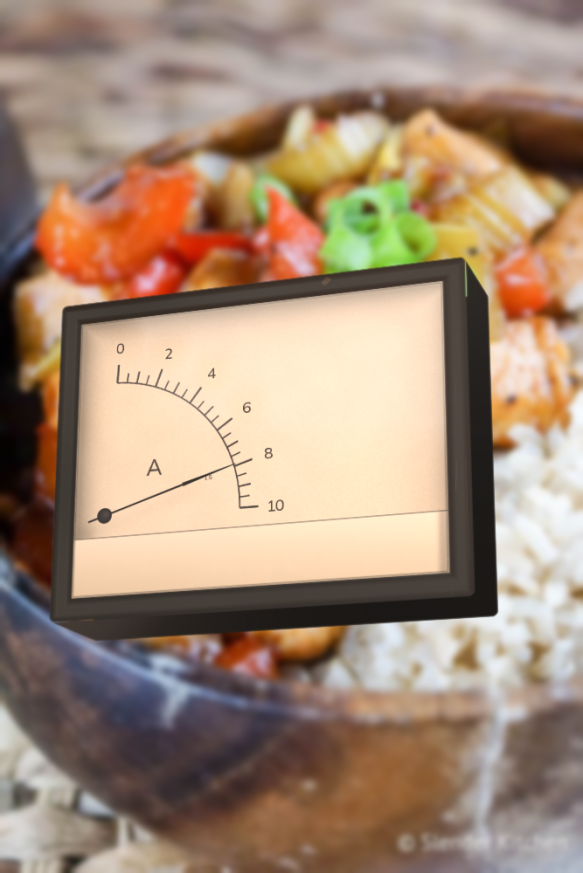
value=8 unit=A
